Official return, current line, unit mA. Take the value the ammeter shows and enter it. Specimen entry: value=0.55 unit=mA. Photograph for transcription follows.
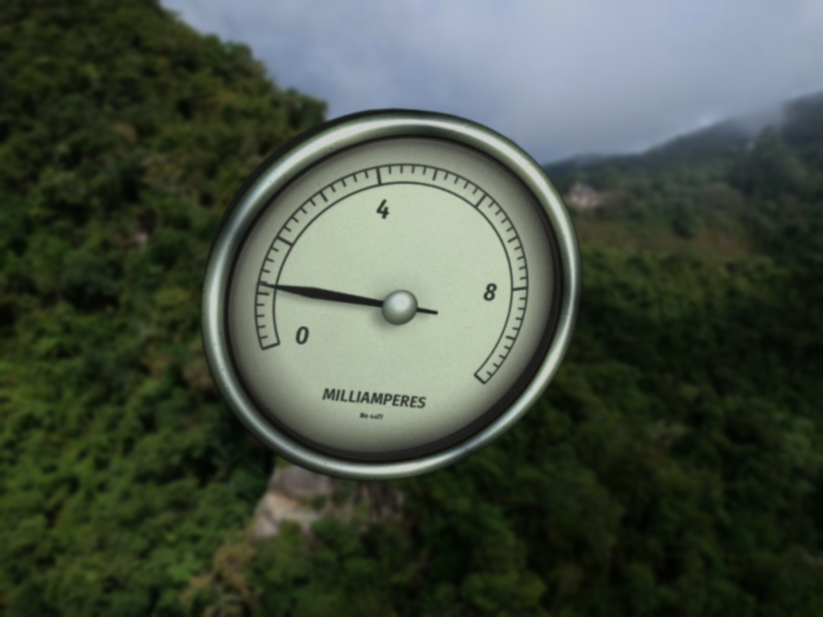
value=1.2 unit=mA
